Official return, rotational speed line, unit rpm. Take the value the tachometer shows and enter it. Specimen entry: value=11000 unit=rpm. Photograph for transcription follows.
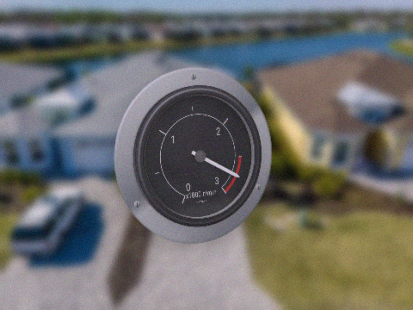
value=2750 unit=rpm
